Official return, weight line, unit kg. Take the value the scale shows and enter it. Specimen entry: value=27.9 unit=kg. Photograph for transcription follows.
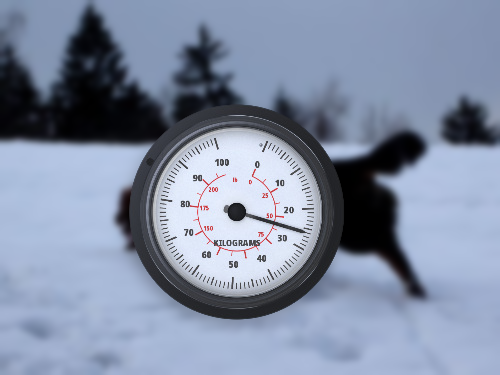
value=26 unit=kg
